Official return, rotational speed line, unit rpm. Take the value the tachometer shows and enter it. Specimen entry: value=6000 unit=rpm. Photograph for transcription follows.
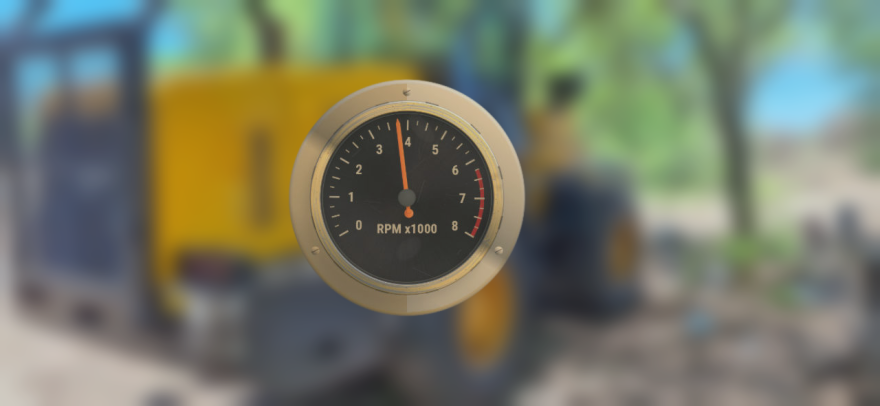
value=3750 unit=rpm
